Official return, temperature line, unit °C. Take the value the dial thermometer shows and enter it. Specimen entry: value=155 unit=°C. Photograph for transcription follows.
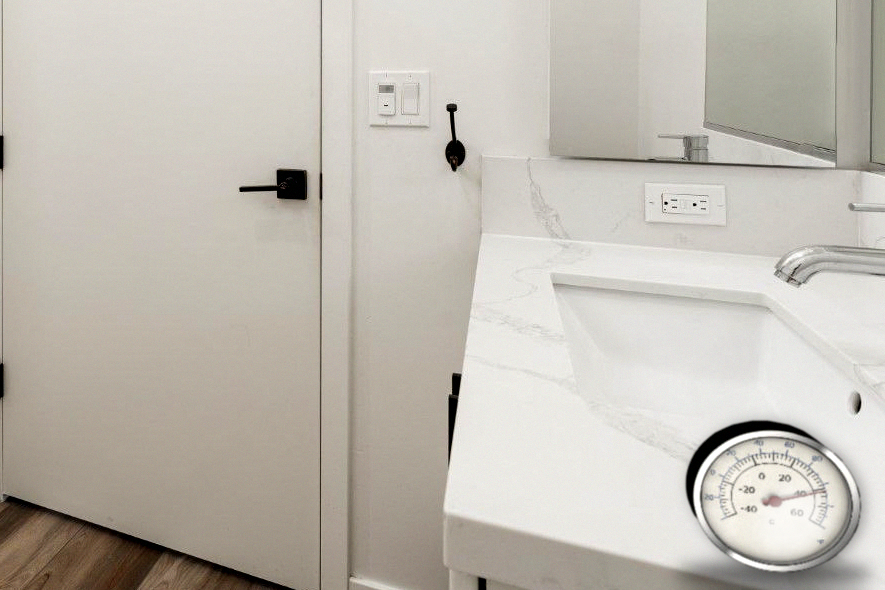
value=40 unit=°C
